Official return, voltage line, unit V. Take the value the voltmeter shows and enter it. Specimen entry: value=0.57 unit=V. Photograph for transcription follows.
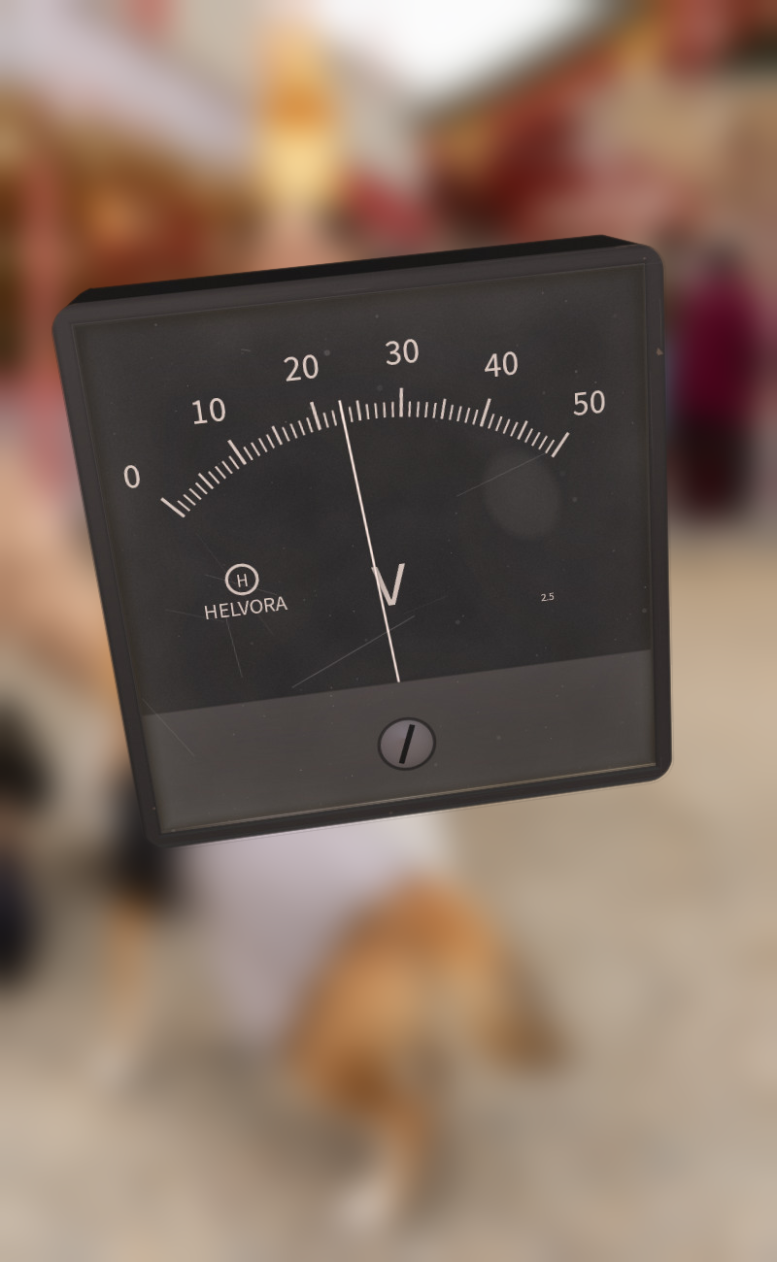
value=23 unit=V
